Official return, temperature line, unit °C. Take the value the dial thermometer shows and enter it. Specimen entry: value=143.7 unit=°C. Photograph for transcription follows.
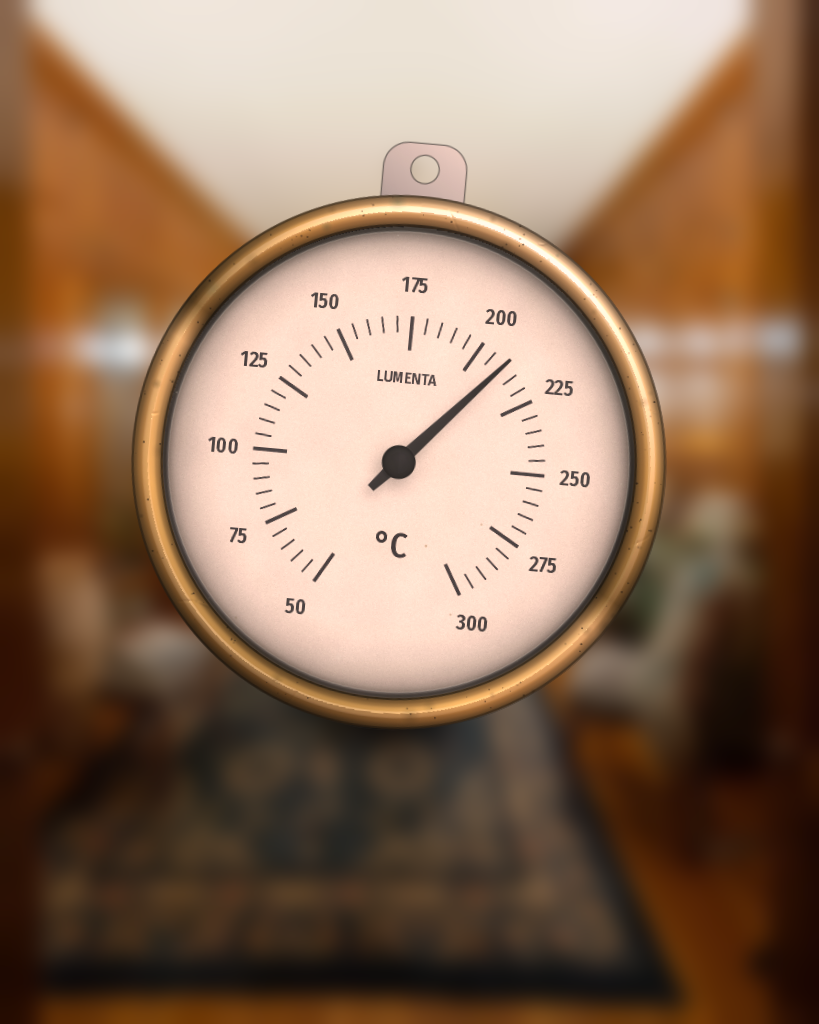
value=210 unit=°C
